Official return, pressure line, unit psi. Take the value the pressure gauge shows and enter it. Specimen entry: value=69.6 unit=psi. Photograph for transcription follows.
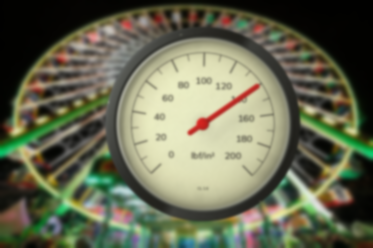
value=140 unit=psi
